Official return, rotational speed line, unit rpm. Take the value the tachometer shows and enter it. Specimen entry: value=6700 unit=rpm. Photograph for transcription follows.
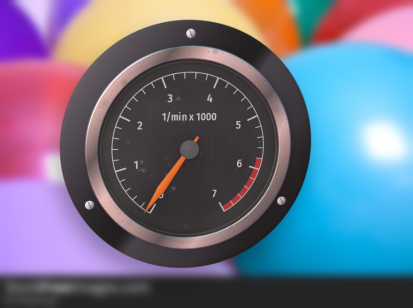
value=100 unit=rpm
